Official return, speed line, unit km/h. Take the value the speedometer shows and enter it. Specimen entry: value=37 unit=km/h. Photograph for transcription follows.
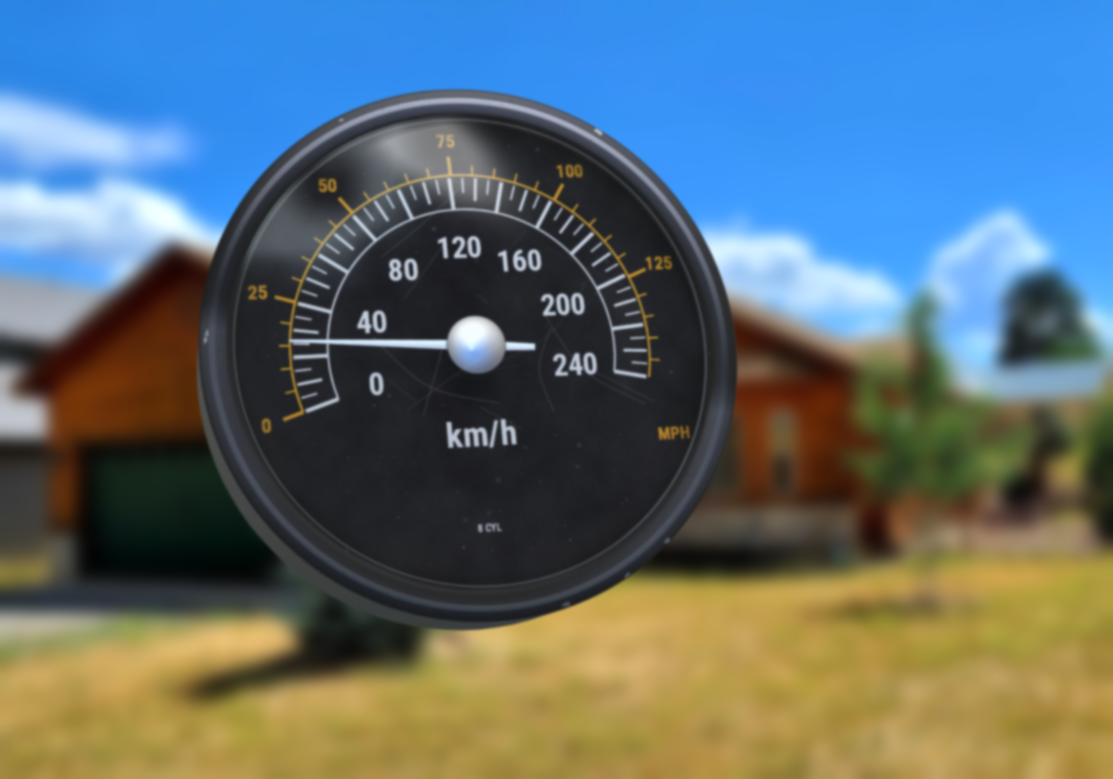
value=25 unit=km/h
